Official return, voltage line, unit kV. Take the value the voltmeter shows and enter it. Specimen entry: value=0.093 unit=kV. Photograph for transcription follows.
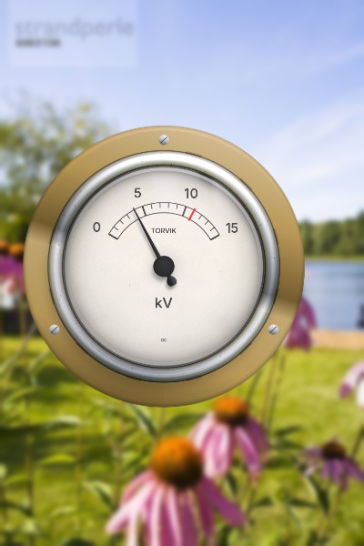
value=4 unit=kV
